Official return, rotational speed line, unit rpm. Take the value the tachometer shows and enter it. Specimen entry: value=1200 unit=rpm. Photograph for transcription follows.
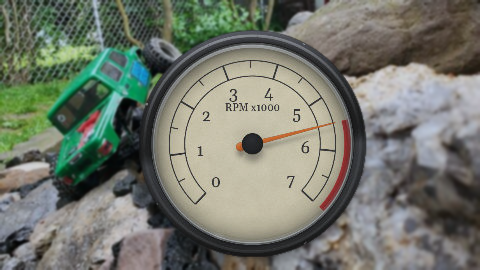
value=5500 unit=rpm
